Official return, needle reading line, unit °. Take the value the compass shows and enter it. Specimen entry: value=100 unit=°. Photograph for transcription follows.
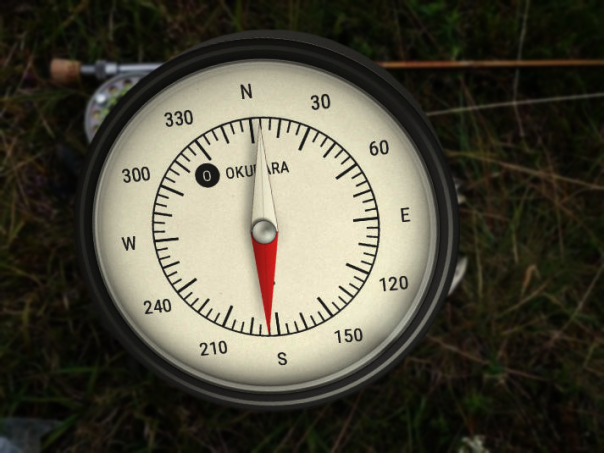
value=185 unit=°
